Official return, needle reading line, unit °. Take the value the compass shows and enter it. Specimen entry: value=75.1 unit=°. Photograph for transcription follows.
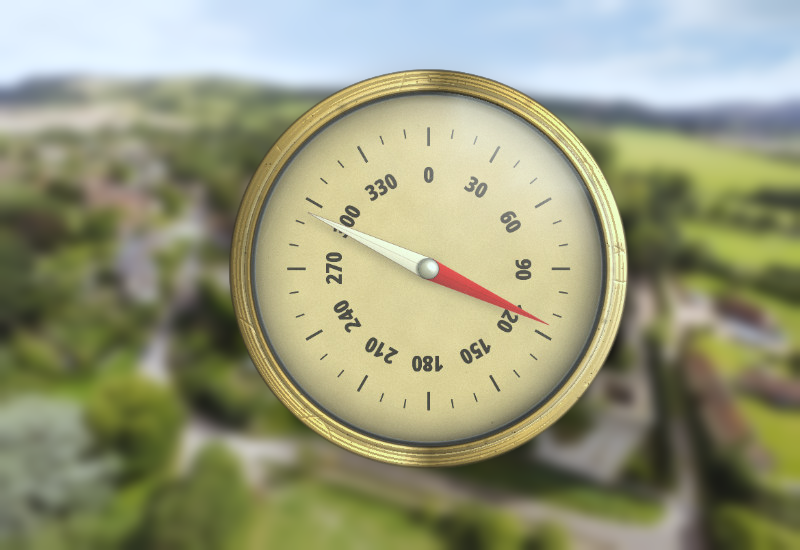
value=115 unit=°
